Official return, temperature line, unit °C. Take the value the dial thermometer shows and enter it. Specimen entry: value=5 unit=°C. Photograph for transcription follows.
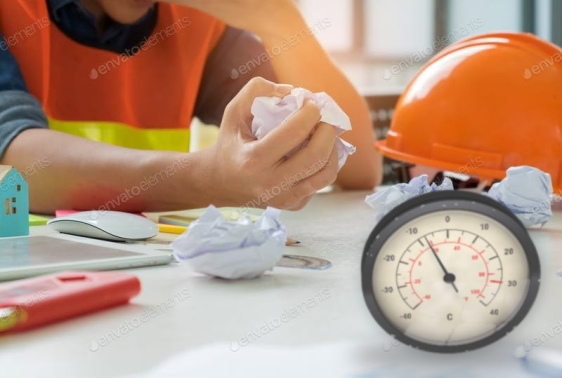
value=-7.5 unit=°C
